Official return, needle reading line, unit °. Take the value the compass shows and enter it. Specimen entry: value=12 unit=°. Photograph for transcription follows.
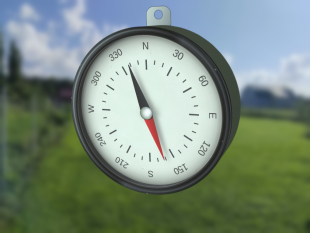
value=160 unit=°
